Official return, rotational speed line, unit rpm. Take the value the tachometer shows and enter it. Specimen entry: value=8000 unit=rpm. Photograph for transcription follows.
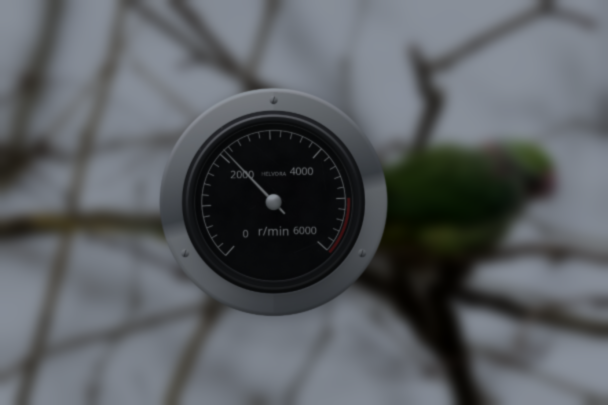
value=2100 unit=rpm
